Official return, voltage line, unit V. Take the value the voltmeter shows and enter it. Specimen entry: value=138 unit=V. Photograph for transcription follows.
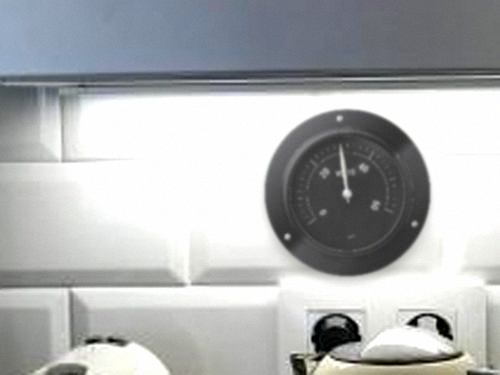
value=30 unit=V
